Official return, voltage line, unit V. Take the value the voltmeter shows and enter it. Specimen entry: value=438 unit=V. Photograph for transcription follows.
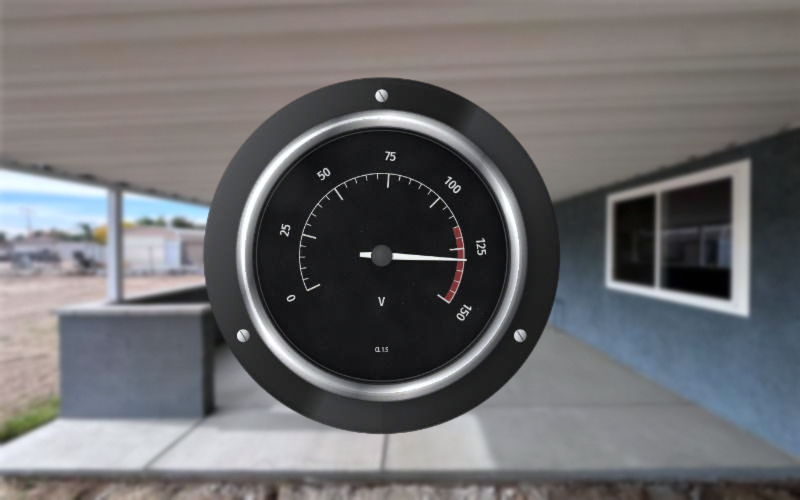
value=130 unit=V
